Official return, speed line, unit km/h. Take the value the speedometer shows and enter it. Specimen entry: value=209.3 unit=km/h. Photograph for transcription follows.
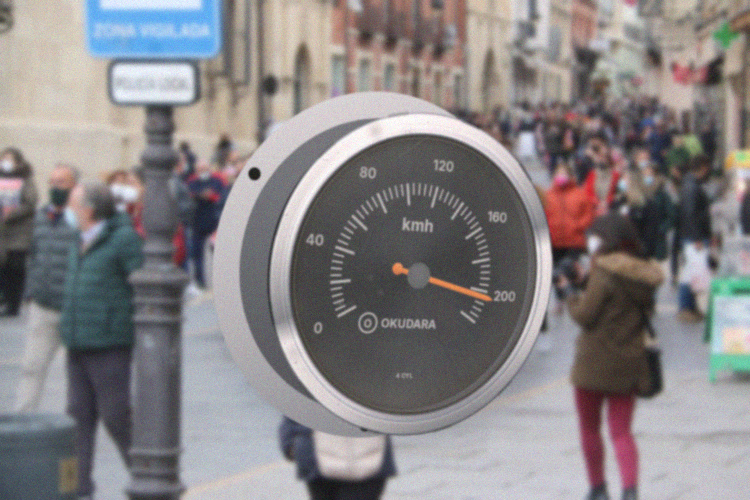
value=204 unit=km/h
